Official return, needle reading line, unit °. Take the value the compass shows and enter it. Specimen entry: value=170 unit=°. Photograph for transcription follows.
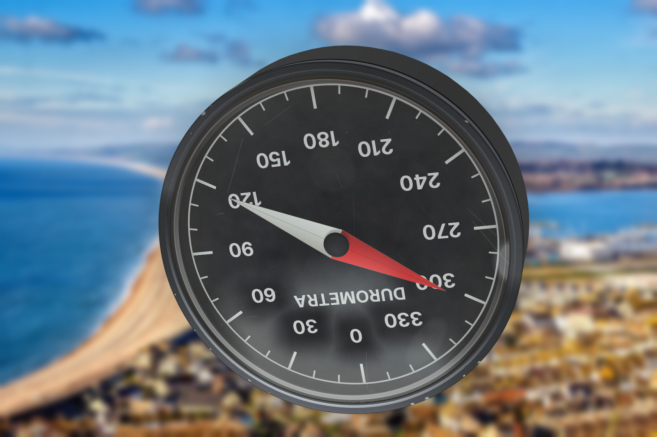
value=300 unit=°
